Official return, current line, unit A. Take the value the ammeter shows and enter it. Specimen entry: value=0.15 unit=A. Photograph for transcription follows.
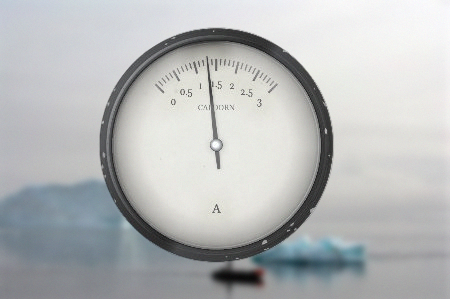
value=1.3 unit=A
